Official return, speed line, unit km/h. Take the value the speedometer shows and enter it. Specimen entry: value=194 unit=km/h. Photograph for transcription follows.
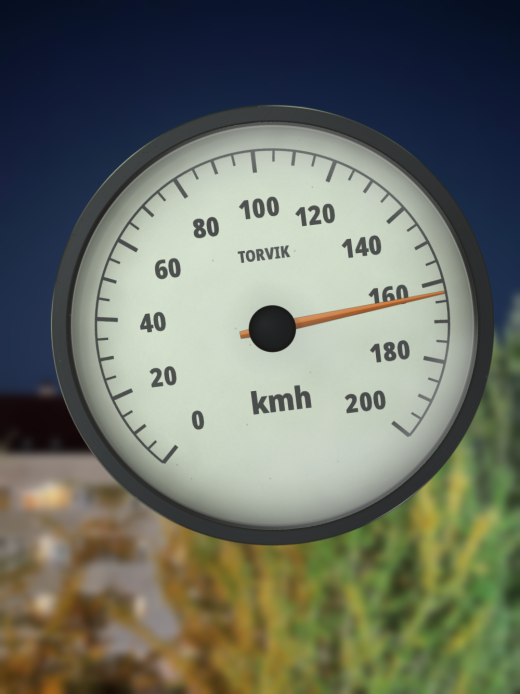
value=162.5 unit=km/h
